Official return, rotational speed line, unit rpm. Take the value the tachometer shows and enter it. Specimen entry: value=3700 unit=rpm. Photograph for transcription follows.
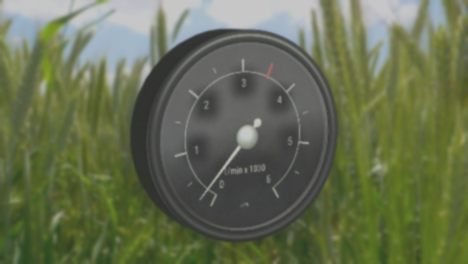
value=250 unit=rpm
